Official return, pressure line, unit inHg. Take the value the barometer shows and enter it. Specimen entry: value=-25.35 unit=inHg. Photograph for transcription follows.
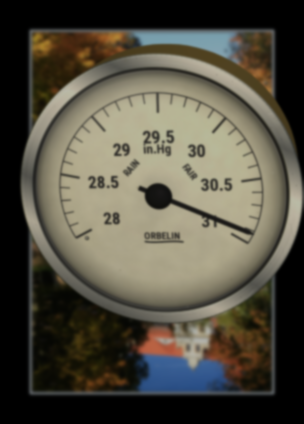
value=30.9 unit=inHg
